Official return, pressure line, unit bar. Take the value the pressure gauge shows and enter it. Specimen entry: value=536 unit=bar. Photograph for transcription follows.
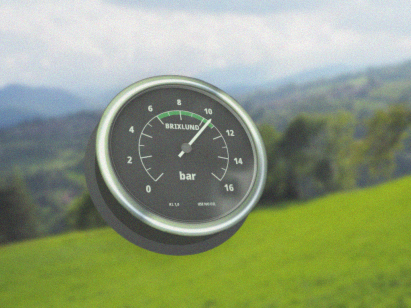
value=10.5 unit=bar
